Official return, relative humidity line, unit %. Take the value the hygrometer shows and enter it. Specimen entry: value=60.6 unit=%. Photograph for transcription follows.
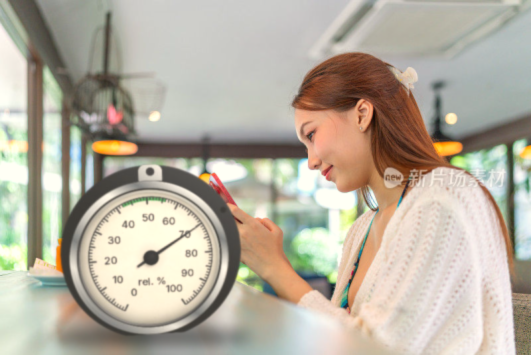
value=70 unit=%
